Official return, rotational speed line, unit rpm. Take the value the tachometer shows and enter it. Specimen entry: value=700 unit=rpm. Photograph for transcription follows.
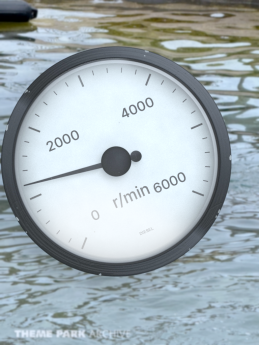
value=1200 unit=rpm
